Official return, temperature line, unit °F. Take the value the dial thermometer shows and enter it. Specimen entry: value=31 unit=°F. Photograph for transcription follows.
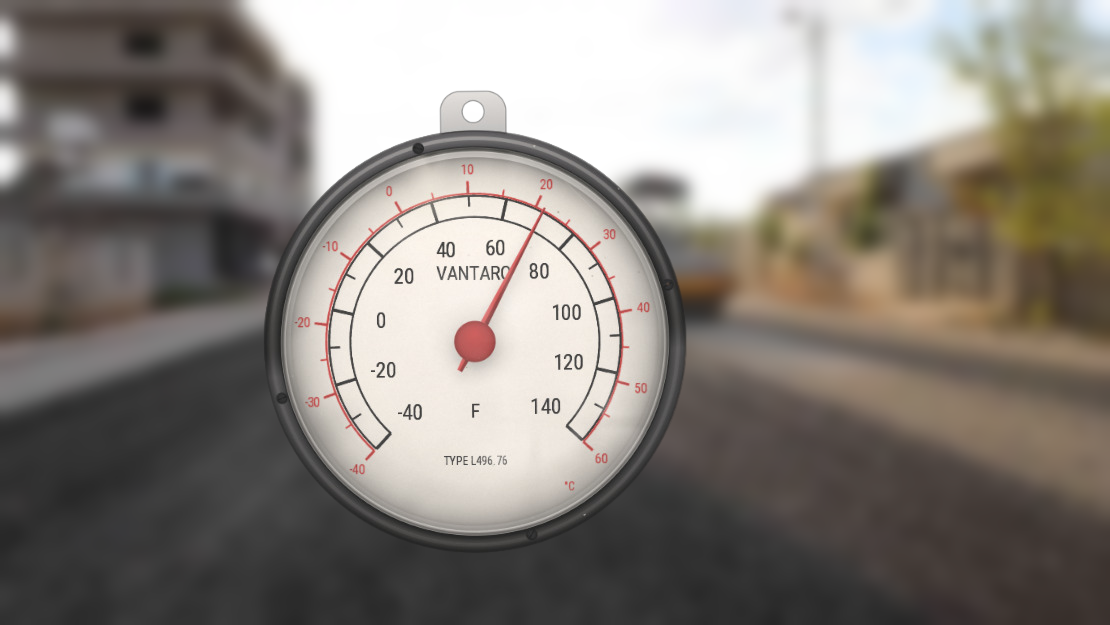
value=70 unit=°F
